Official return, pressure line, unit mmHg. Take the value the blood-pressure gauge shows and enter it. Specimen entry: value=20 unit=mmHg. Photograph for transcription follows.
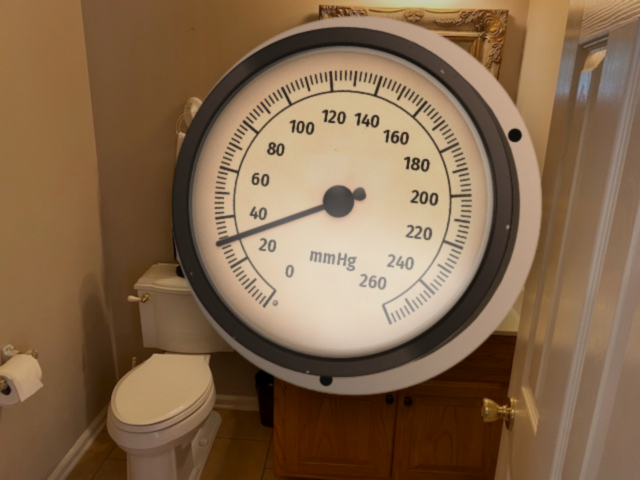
value=30 unit=mmHg
